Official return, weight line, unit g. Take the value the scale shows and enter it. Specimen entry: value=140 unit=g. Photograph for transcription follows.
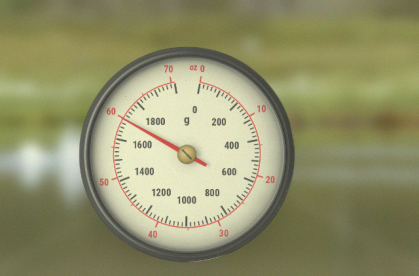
value=1700 unit=g
